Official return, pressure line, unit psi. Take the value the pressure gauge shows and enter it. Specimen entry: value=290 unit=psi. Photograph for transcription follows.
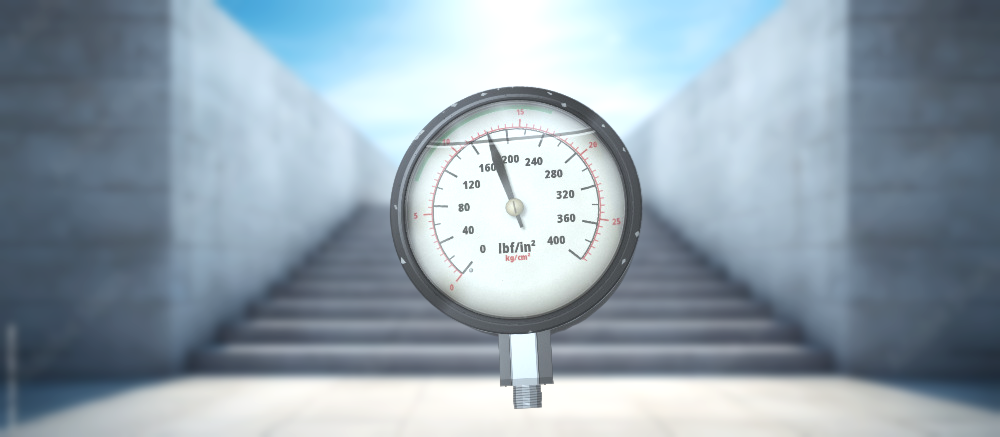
value=180 unit=psi
